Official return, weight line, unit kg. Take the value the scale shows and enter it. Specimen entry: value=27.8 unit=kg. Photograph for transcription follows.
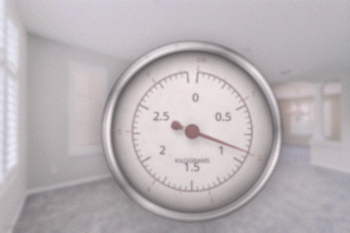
value=0.9 unit=kg
